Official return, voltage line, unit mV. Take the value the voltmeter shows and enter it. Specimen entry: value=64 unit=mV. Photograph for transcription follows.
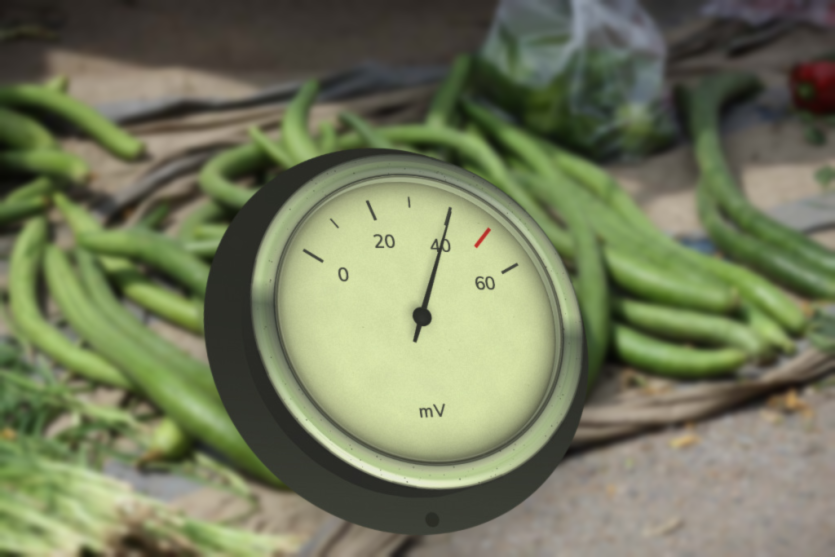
value=40 unit=mV
